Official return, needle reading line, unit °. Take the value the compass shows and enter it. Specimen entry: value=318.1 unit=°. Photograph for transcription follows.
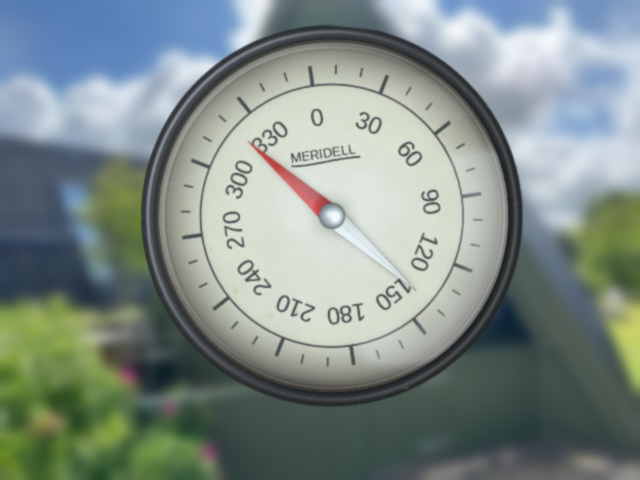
value=320 unit=°
